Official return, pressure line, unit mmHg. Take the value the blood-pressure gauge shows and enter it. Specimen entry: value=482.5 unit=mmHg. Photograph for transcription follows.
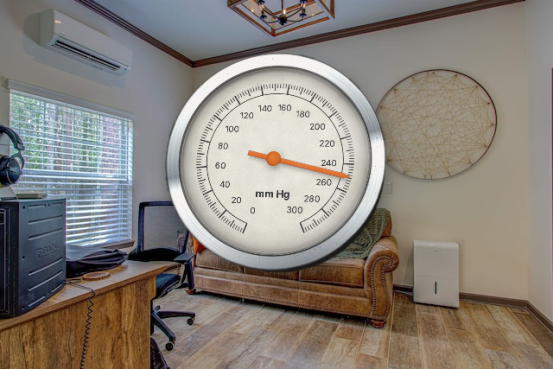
value=250 unit=mmHg
